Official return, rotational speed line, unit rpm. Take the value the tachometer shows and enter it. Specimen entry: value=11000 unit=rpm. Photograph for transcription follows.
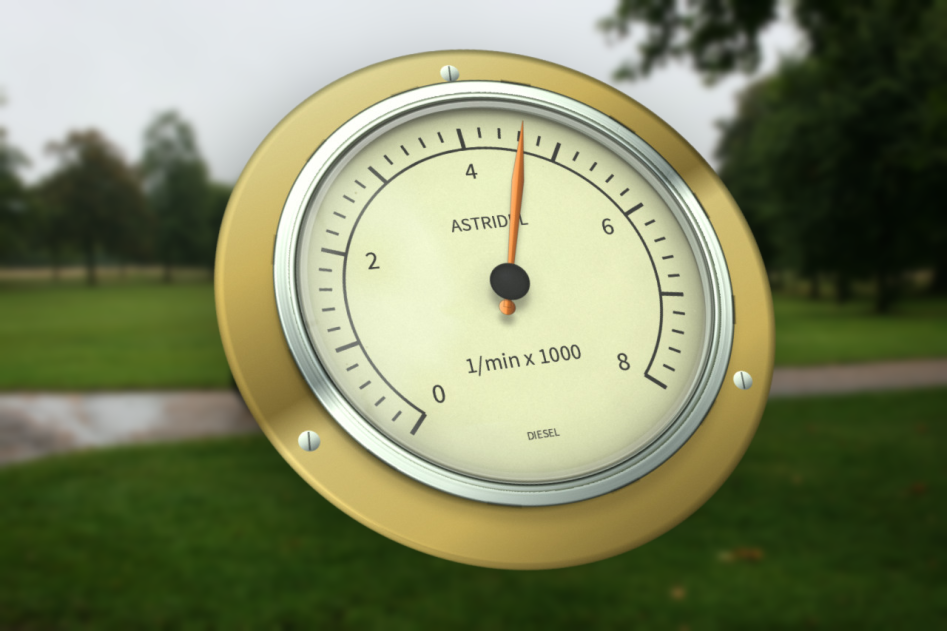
value=4600 unit=rpm
